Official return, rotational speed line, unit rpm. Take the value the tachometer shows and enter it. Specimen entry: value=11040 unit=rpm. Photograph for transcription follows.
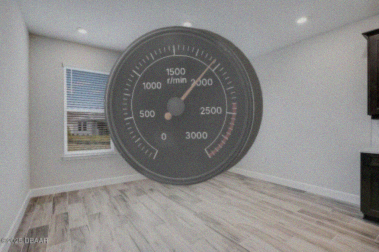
value=1950 unit=rpm
